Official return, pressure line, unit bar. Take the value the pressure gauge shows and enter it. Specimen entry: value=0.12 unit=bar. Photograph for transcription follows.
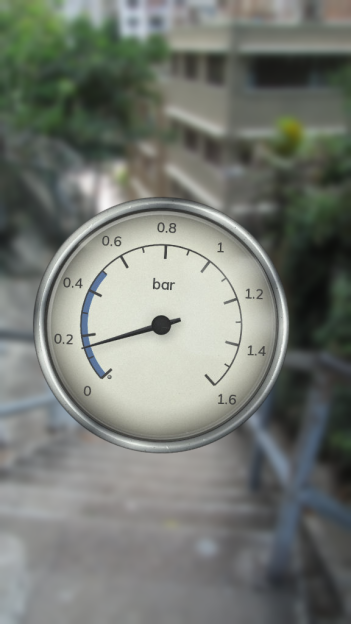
value=0.15 unit=bar
